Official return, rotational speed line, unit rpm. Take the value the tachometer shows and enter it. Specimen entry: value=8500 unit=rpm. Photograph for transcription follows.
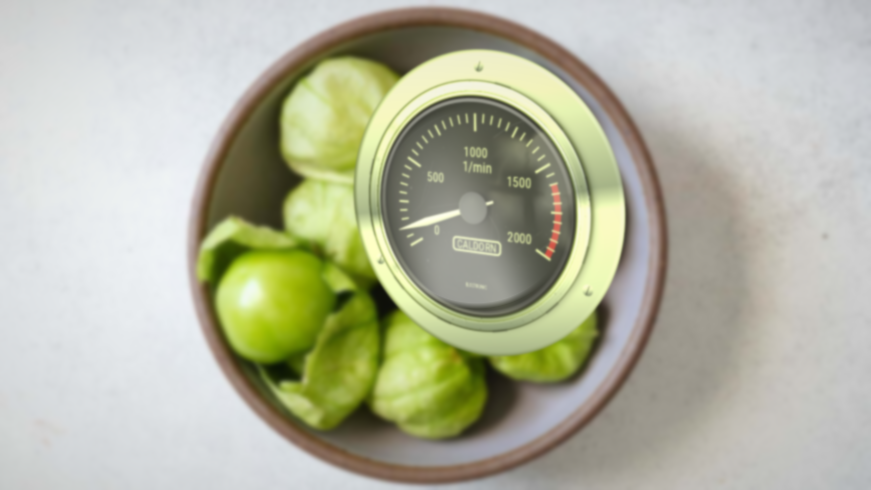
value=100 unit=rpm
